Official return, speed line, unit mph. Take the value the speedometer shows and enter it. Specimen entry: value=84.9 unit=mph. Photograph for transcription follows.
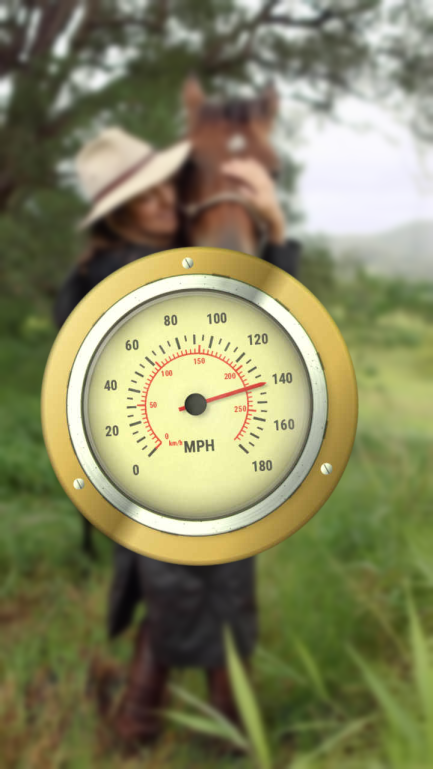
value=140 unit=mph
